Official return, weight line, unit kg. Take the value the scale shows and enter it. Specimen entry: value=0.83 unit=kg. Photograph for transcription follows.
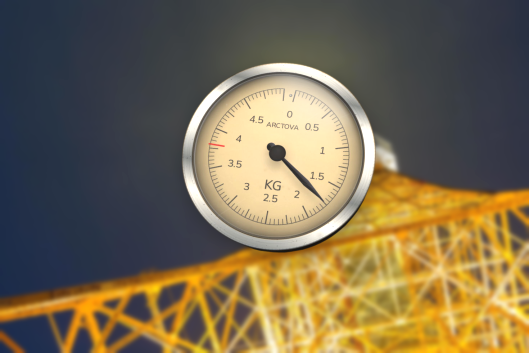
value=1.75 unit=kg
